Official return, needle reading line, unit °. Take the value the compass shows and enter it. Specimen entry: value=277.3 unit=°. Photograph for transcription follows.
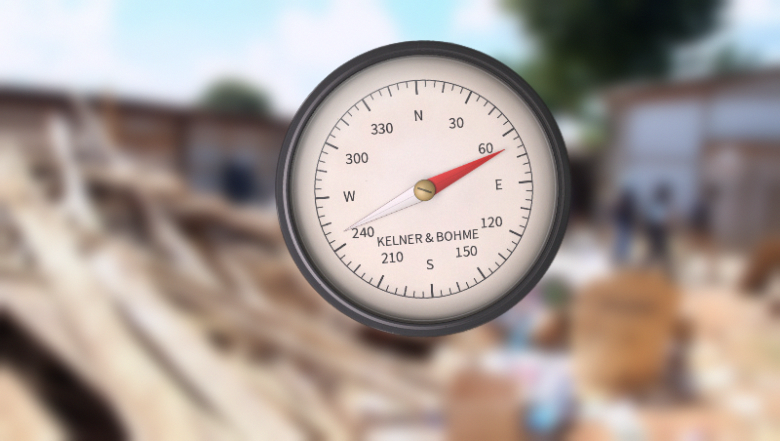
value=67.5 unit=°
